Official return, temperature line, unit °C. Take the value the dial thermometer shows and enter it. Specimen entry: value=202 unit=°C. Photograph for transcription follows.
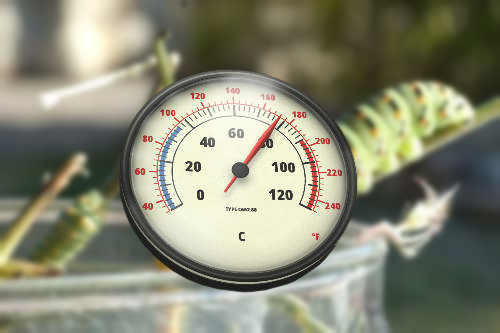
value=78 unit=°C
